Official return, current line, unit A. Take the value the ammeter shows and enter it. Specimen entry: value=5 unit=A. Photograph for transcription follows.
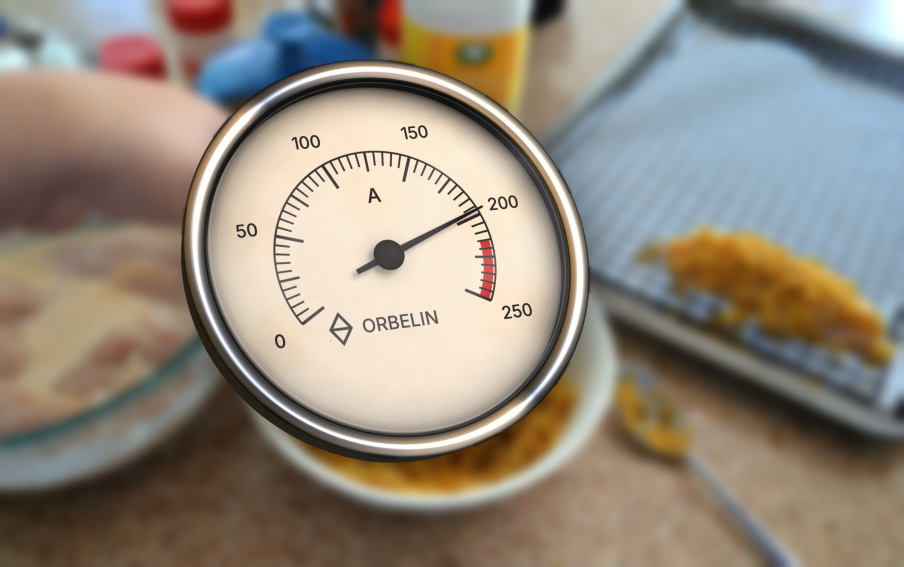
value=197.5 unit=A
